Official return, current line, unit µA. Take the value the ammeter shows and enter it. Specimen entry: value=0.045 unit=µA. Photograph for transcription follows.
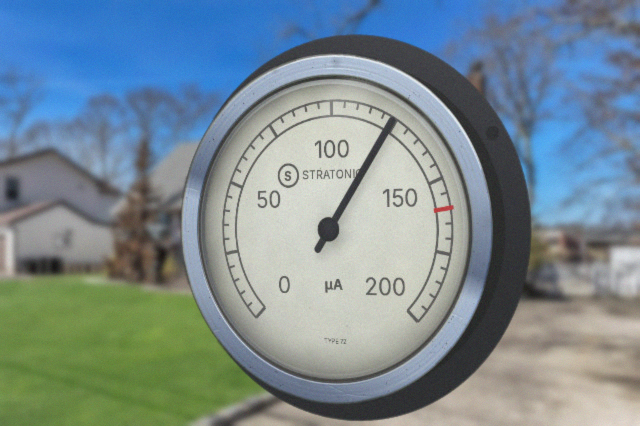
value=125 unit=µA
